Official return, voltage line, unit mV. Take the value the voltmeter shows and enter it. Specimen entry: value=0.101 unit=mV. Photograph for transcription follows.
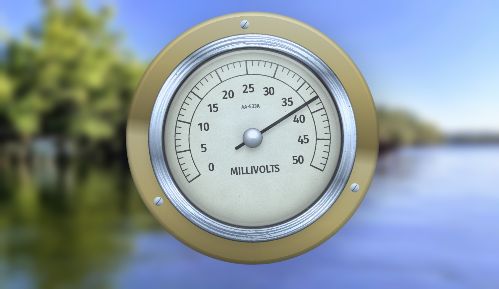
value=38 unit=mV
